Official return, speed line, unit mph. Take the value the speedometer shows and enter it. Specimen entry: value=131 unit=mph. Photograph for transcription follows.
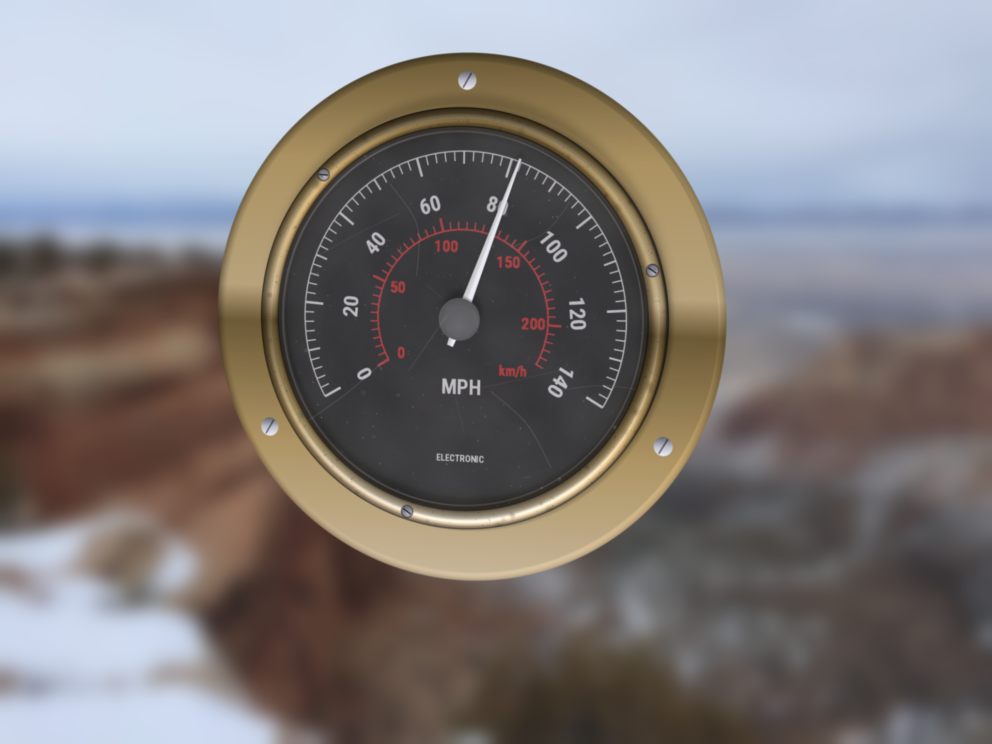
value=82 unit=mph
